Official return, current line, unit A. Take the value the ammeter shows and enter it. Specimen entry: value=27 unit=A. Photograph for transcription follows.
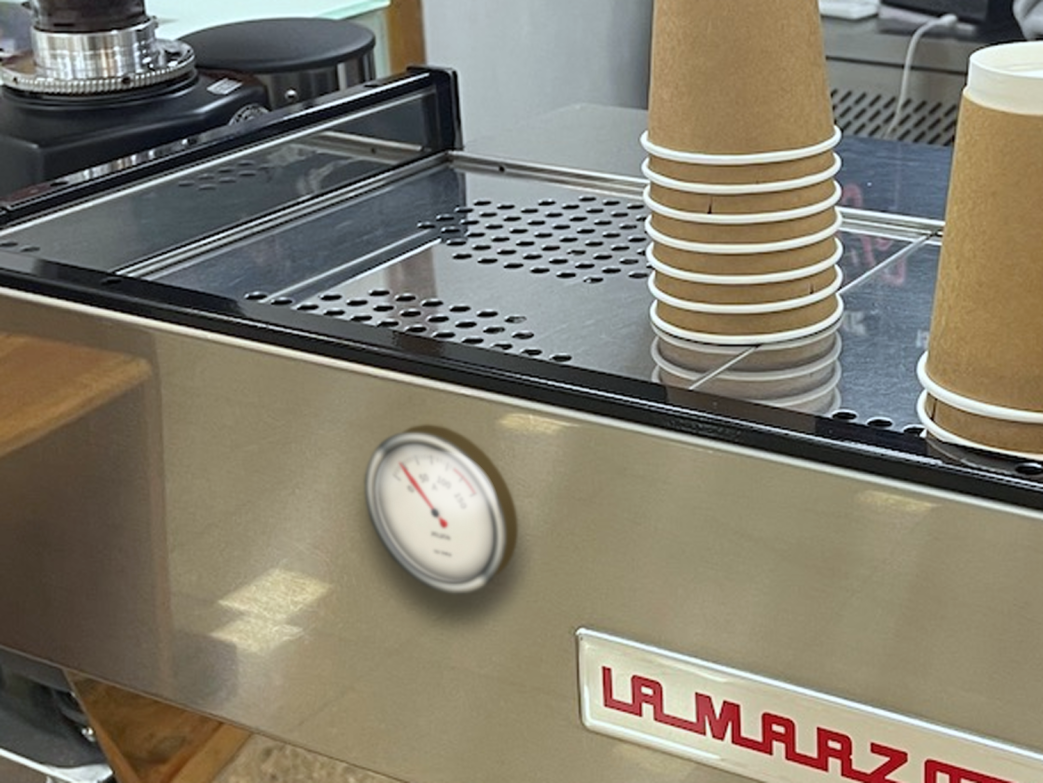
value=25 unit=A
